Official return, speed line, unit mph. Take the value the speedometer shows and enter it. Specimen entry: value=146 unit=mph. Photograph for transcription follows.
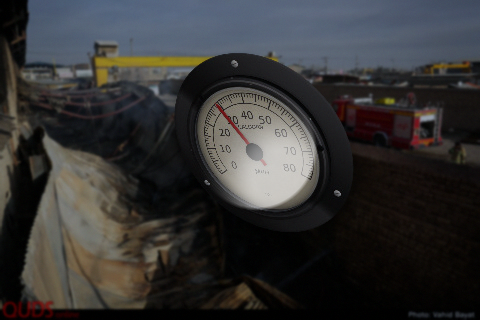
value=30 unit=mph
